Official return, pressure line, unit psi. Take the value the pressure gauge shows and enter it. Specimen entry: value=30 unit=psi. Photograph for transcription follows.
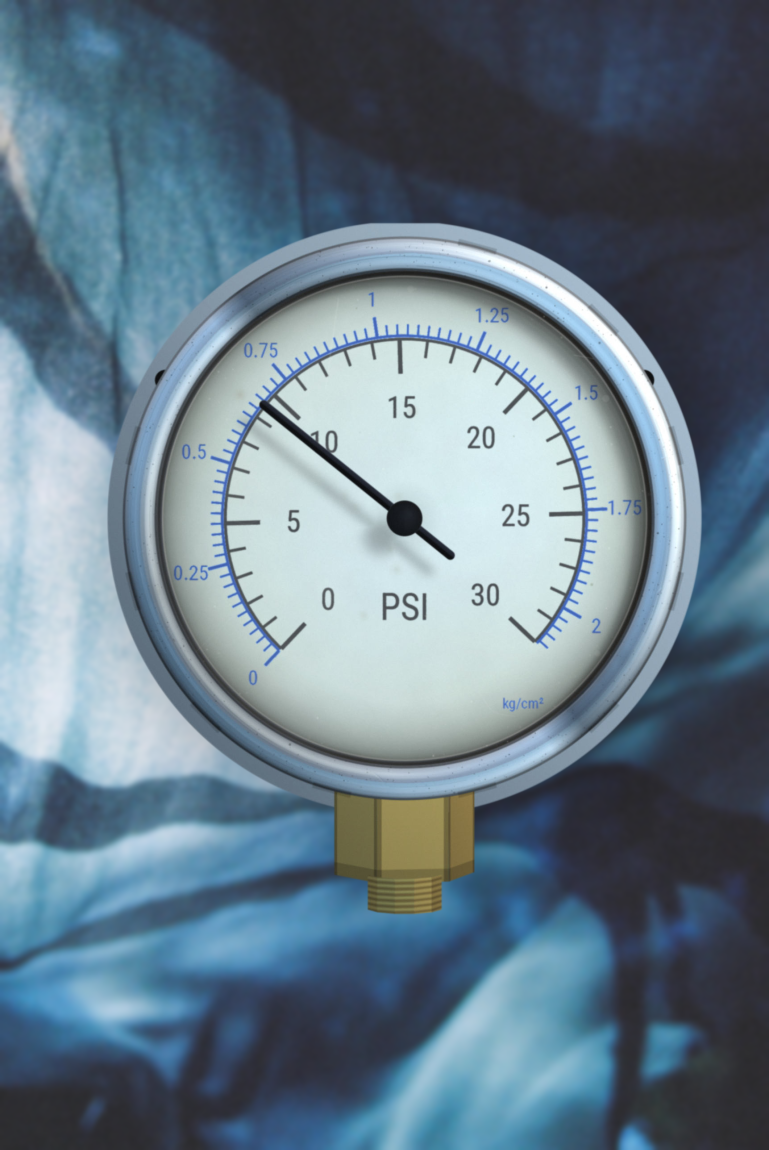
value=9.5 unit=psi
